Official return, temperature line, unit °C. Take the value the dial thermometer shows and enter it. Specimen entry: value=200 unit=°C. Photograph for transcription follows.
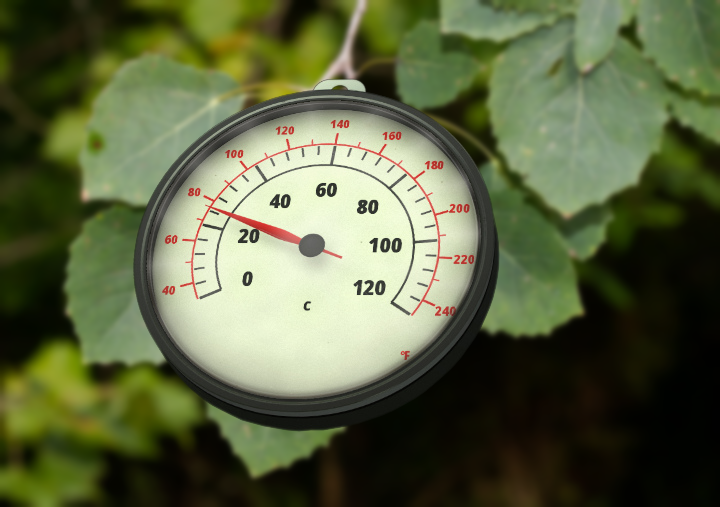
value=24 unit=°C
